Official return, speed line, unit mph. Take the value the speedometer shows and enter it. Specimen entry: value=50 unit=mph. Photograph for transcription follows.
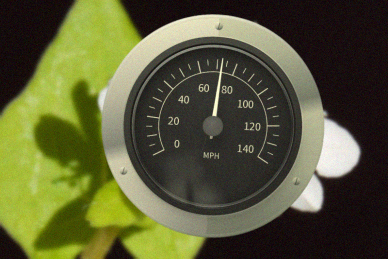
value=72.5 unit=mph
